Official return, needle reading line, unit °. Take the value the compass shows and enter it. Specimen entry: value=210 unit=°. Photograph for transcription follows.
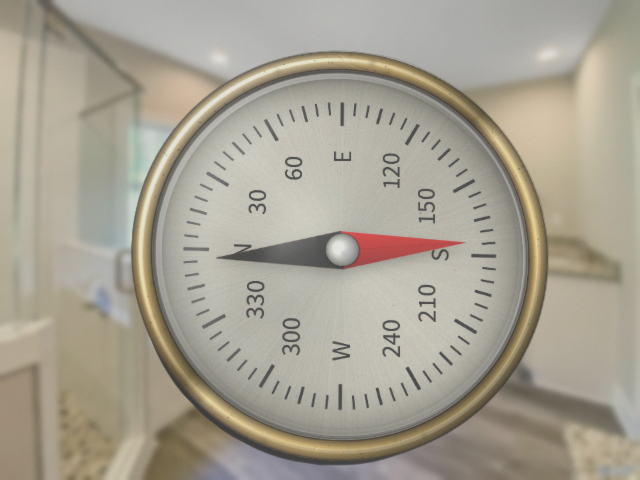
value=175 unit=°
